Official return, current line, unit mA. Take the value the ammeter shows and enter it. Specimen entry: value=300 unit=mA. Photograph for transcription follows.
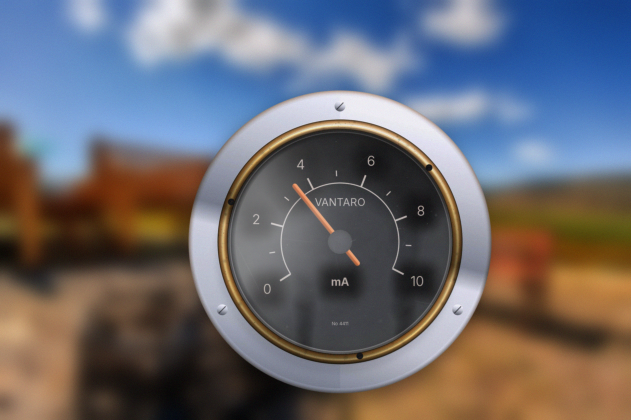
value=3.5 unit=mA
